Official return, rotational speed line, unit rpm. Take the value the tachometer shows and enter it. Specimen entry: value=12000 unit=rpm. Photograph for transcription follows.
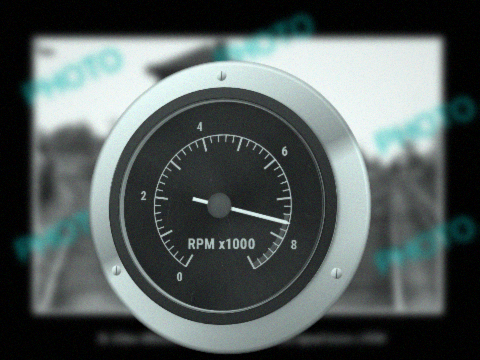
value=7600 unit=rpm
